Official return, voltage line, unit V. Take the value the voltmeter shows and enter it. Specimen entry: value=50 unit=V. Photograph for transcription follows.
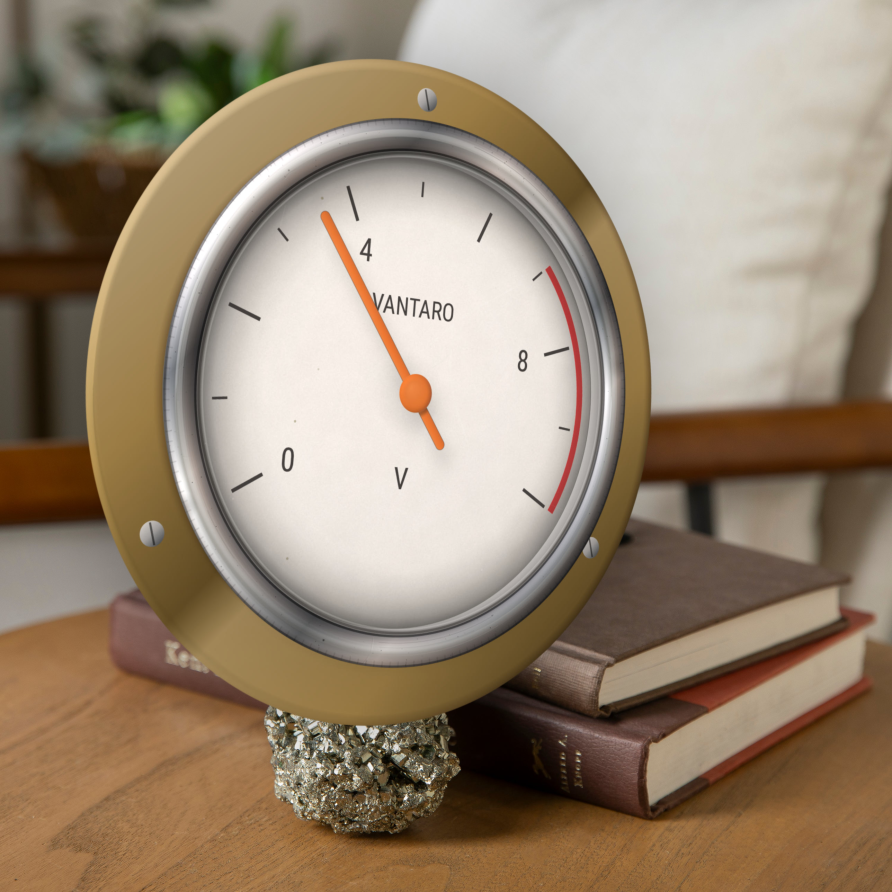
value=3.5 unit=V
